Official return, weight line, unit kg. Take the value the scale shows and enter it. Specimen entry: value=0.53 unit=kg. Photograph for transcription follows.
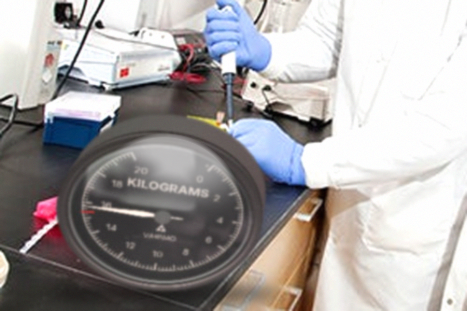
value=16 unit=kg
